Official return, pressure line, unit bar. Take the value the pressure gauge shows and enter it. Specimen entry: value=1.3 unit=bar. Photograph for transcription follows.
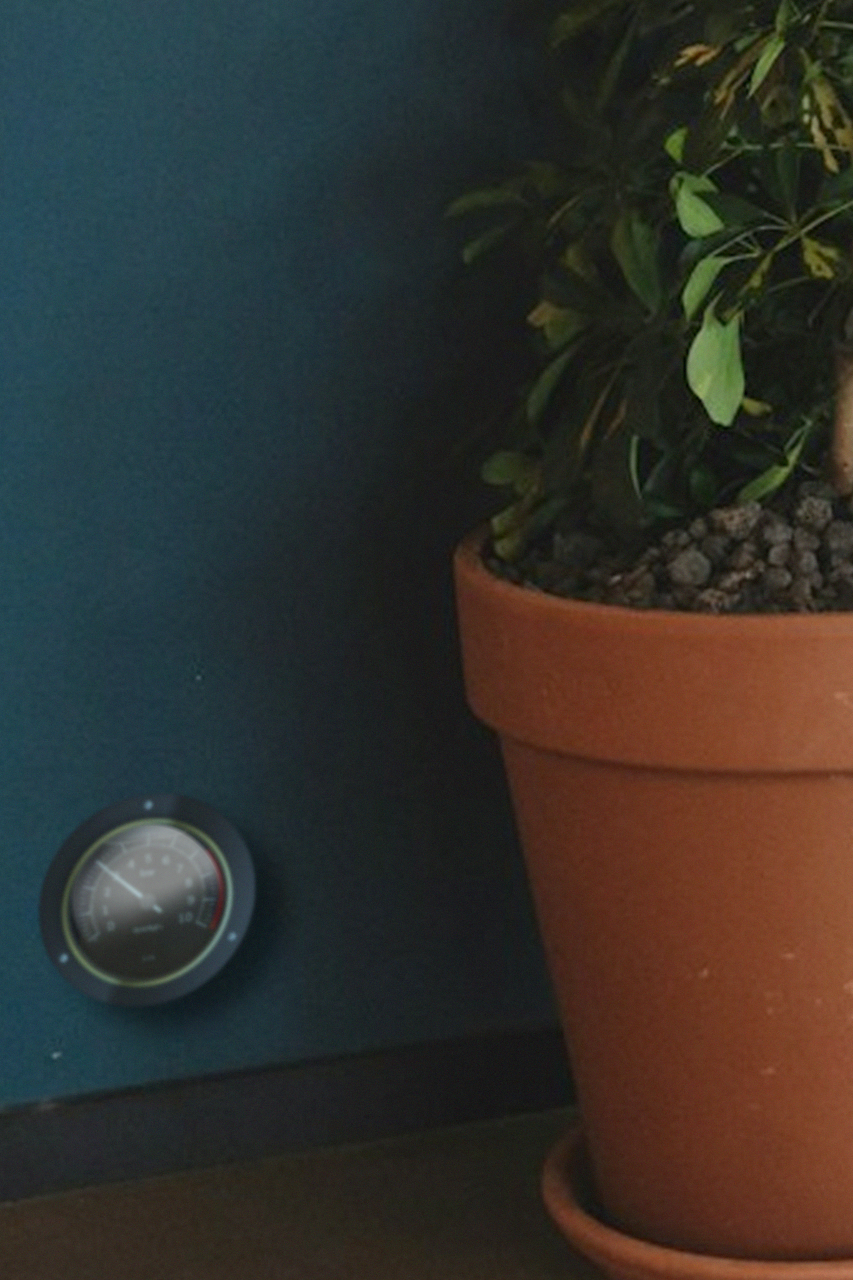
value=3 unit=bar
